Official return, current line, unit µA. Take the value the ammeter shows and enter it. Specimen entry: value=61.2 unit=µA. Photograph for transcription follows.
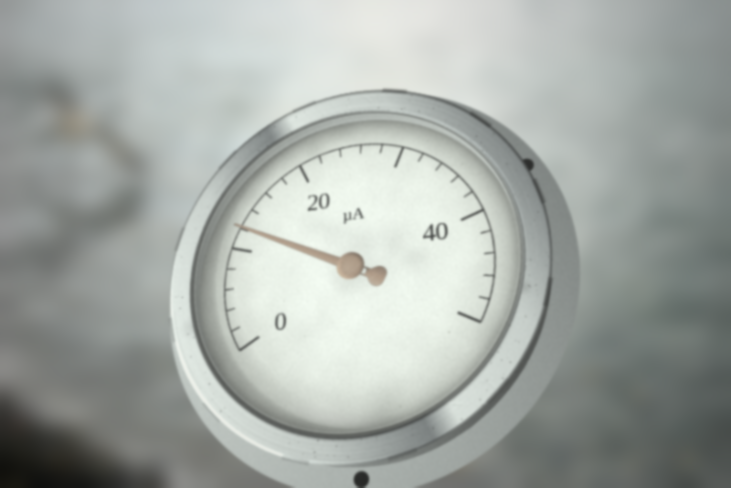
value=12 unit=µA
